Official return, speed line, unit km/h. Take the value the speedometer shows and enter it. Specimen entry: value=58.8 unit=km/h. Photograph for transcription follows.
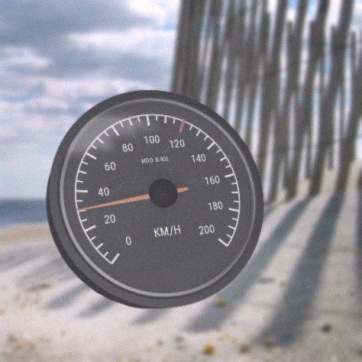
value=30 unit=km/h
